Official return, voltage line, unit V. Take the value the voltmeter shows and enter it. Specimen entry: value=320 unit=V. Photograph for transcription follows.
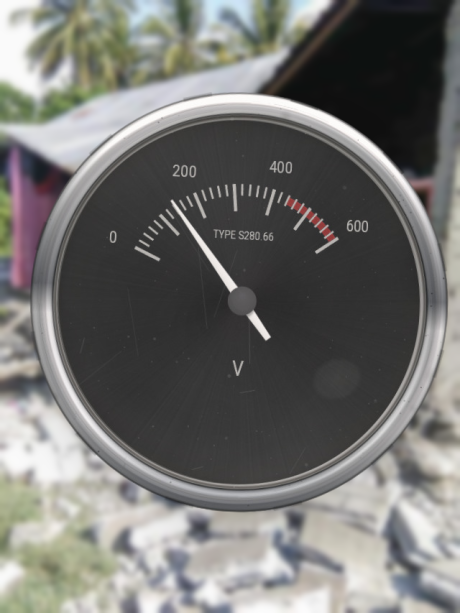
value=140 unit=V
